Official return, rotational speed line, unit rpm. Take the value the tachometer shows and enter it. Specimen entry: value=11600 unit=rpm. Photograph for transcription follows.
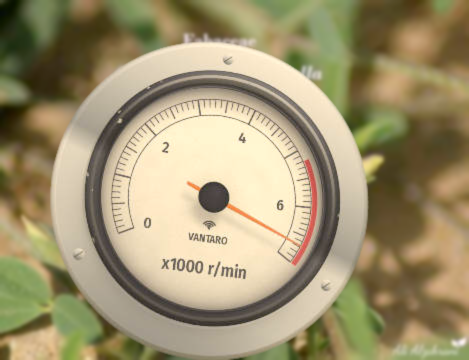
value=6700 unit=rpm
